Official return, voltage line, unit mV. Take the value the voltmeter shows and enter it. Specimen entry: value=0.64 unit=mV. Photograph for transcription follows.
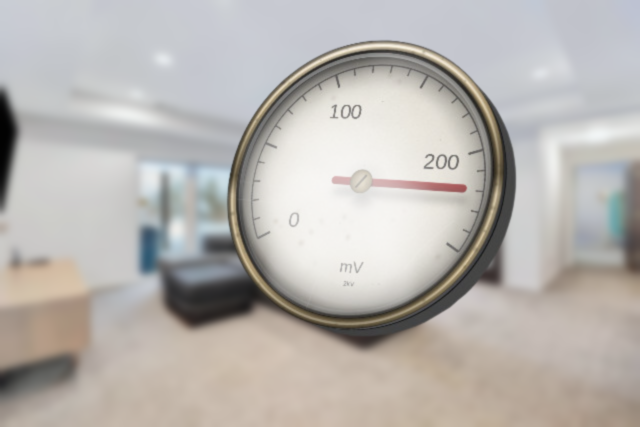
value=220 unit=mV
